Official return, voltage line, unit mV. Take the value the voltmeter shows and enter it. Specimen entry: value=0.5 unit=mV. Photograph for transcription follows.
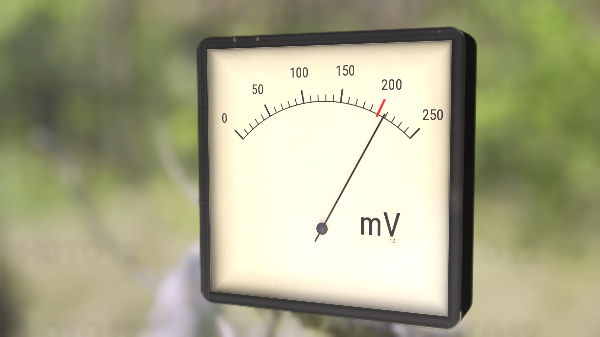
value=210 unit=mV
